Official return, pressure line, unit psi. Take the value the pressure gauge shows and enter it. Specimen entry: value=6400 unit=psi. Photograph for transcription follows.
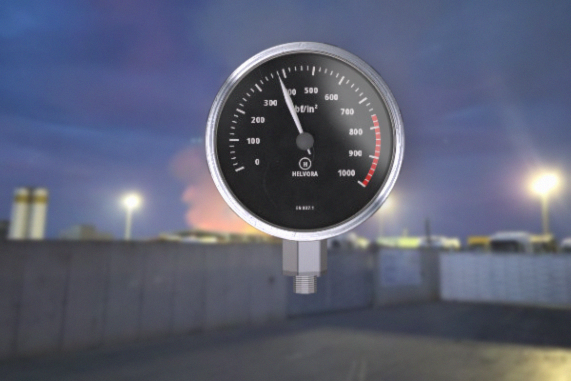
value=380 unit=psi
